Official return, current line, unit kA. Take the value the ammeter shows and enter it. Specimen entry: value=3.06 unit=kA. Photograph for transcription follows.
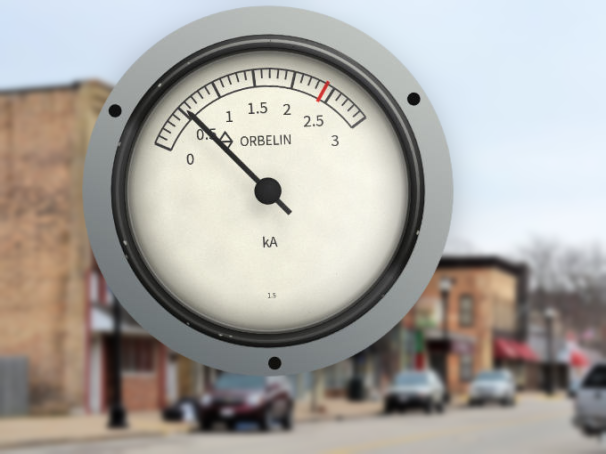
value=0.55 unit=kA
